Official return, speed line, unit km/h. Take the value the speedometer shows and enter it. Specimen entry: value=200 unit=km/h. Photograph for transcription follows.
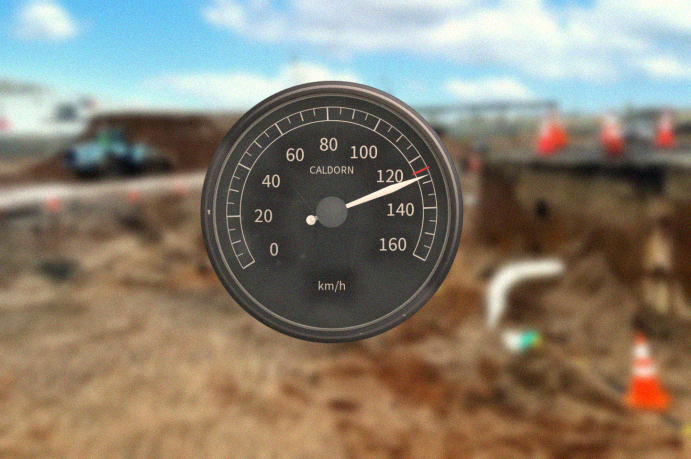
value=127.5 unit=km/h
